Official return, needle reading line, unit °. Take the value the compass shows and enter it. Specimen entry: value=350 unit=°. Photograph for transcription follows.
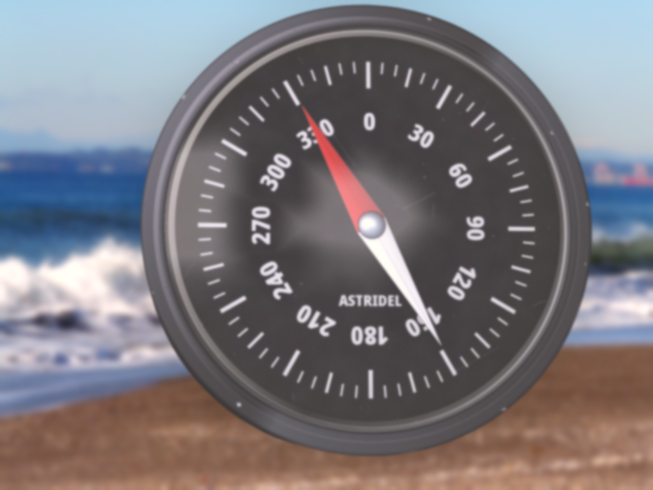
value=330 unit=°
